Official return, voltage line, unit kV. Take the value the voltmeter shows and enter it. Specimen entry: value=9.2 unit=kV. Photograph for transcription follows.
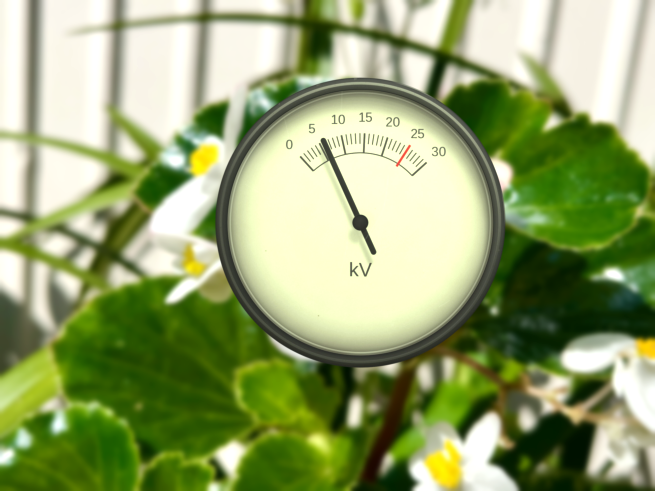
value=6 unit=kV
